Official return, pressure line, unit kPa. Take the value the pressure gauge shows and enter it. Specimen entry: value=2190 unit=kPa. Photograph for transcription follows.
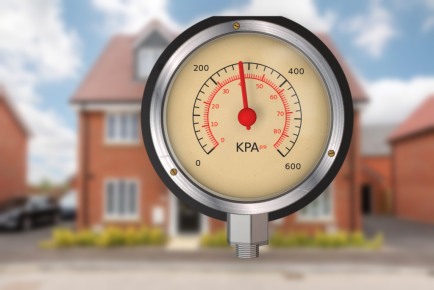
value=280 unit=kPa
